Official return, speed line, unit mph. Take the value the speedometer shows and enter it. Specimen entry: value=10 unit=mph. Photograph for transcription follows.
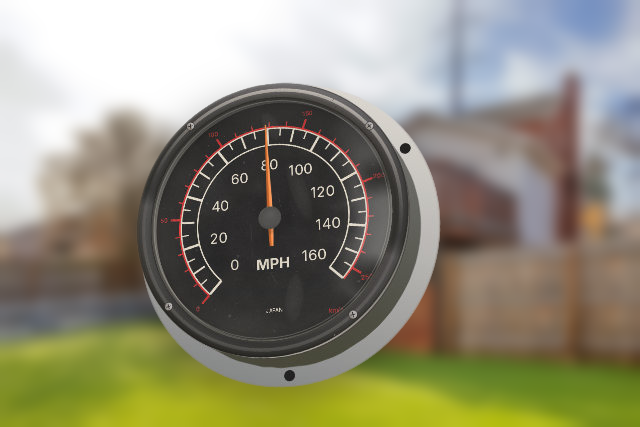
value=80 unit=mph
